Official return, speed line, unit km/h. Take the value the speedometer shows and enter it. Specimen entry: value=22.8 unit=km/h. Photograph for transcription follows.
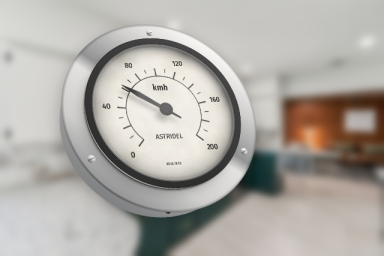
value=60 unit=km/h
